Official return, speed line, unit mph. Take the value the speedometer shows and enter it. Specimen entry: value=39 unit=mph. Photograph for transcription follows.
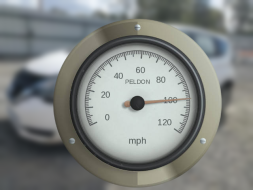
value=100 unit=mph
